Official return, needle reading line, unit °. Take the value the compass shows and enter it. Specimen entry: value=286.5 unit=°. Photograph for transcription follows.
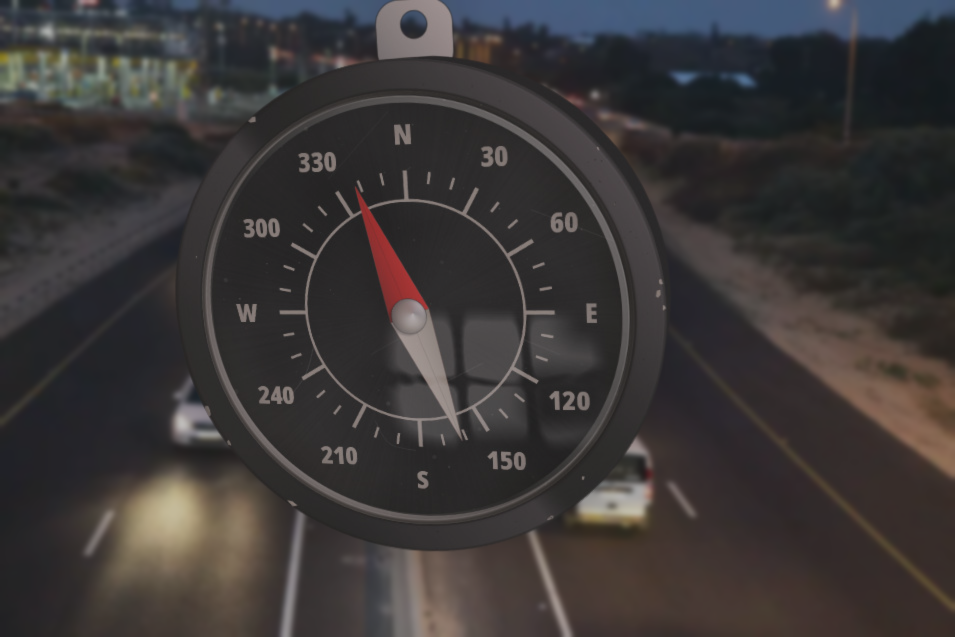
value=340 unit=°
